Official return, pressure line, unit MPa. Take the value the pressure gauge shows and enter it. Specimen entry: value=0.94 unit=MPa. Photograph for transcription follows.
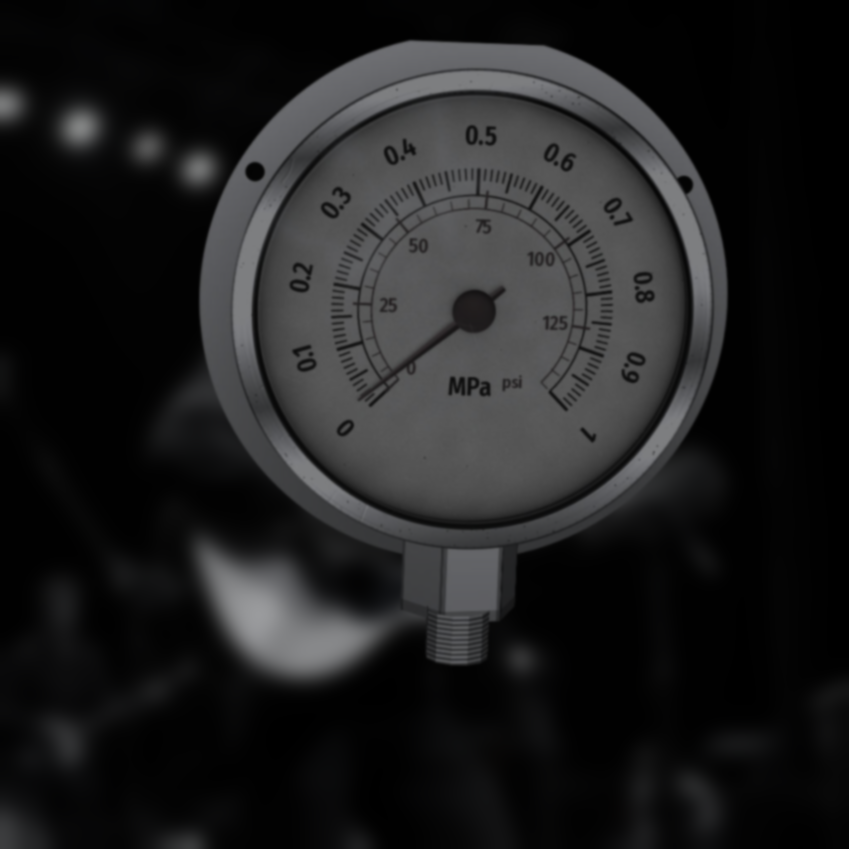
value=0.02 unit=MPa
